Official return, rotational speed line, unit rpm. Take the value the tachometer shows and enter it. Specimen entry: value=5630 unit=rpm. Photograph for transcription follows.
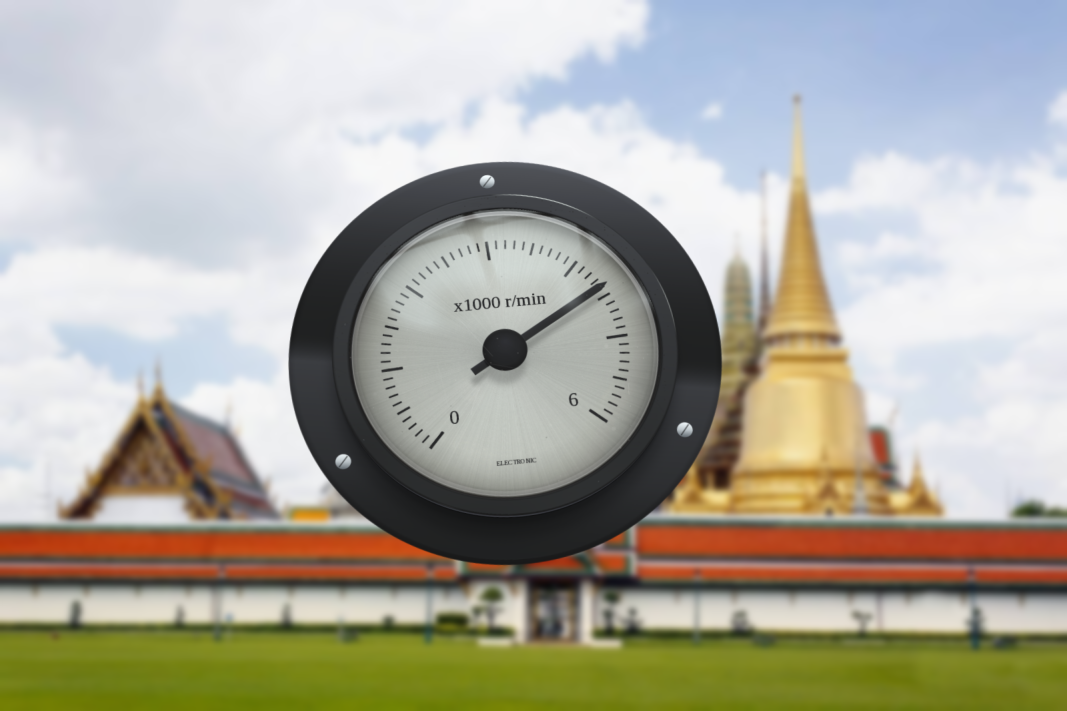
value=4400 unit=rpm
